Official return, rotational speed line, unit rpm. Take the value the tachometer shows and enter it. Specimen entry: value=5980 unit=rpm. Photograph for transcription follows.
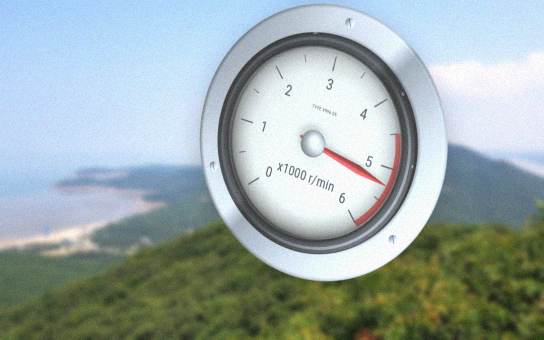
value=5250 unit=rpm
